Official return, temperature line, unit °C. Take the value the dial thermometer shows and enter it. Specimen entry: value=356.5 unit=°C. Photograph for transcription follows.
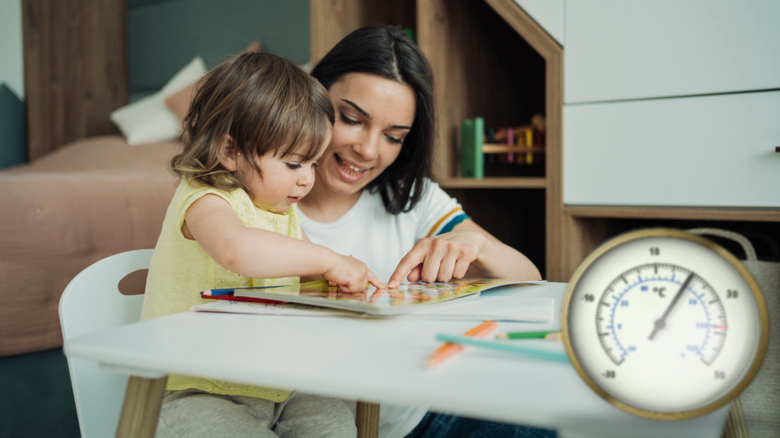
value=20 unit=°C
